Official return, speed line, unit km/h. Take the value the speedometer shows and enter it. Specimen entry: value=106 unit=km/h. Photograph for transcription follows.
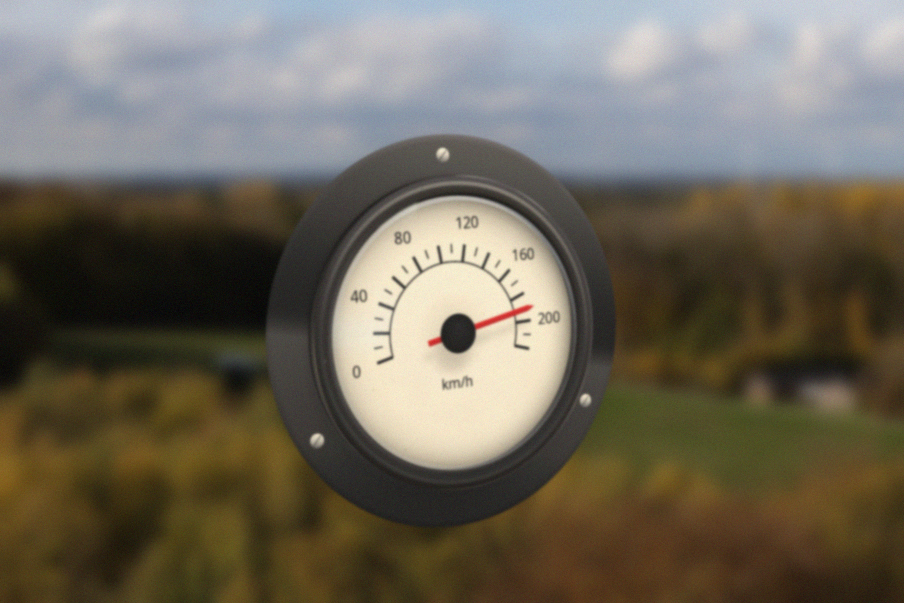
value=190 unit=km/h
